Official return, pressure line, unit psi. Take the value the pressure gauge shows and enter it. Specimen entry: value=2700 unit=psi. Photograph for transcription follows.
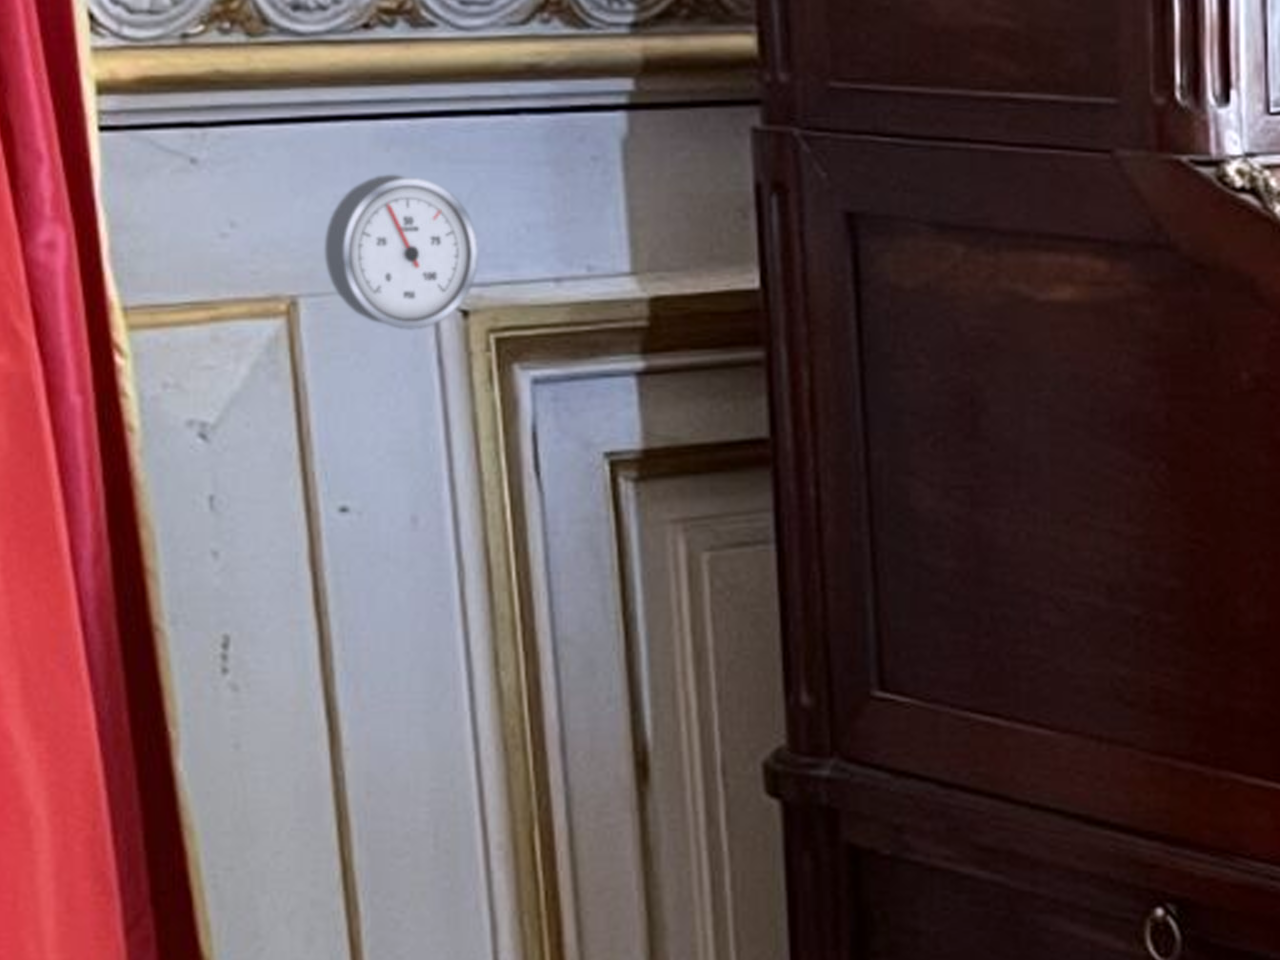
value=40 unit=psi
